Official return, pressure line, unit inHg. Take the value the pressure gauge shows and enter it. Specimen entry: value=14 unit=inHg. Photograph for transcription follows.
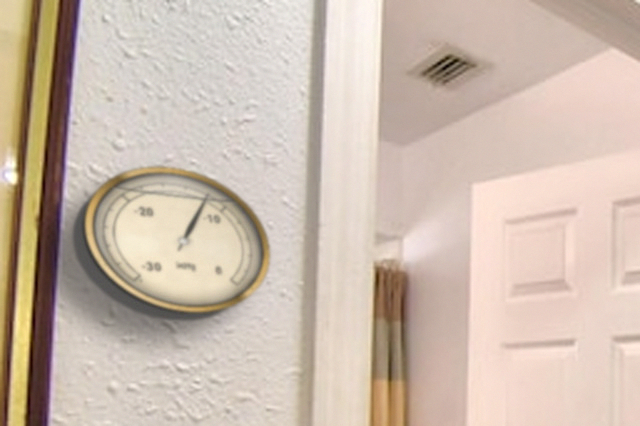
value=-12 unit=inHg
